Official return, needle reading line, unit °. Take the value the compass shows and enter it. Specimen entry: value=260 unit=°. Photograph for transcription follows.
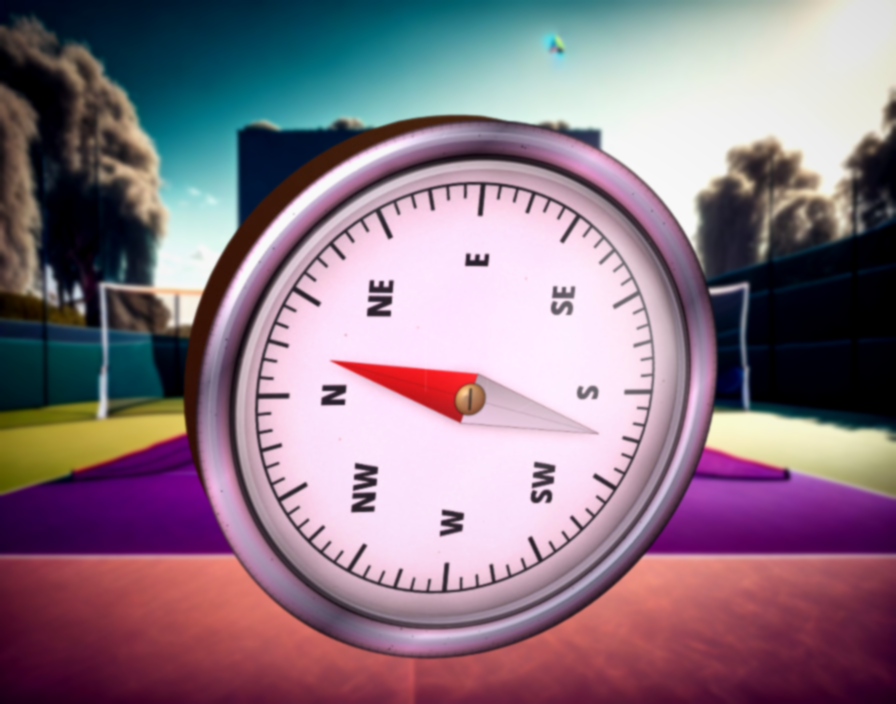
value=15 unit=°
